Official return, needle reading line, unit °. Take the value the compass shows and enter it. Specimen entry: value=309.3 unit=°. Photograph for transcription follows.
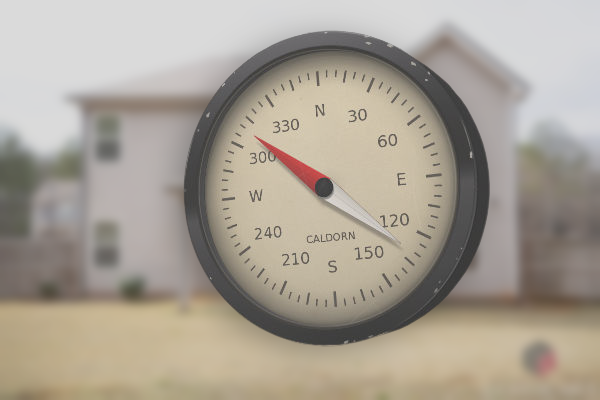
value=310 unit=°
